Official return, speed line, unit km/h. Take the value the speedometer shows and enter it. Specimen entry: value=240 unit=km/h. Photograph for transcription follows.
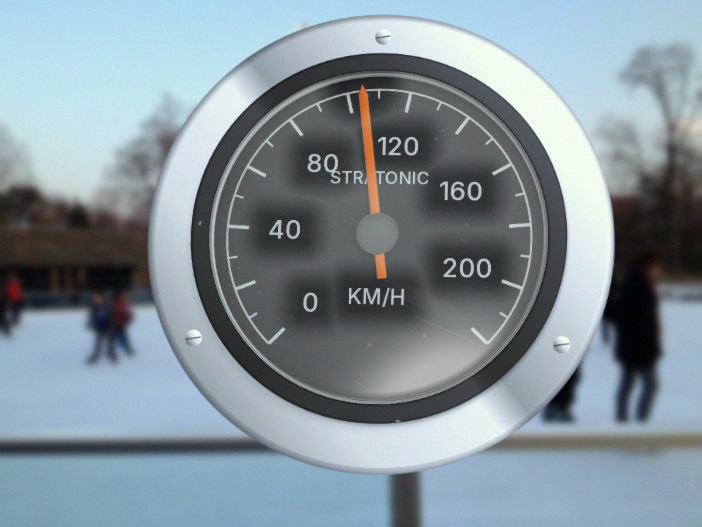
value=105 unit=km/h
